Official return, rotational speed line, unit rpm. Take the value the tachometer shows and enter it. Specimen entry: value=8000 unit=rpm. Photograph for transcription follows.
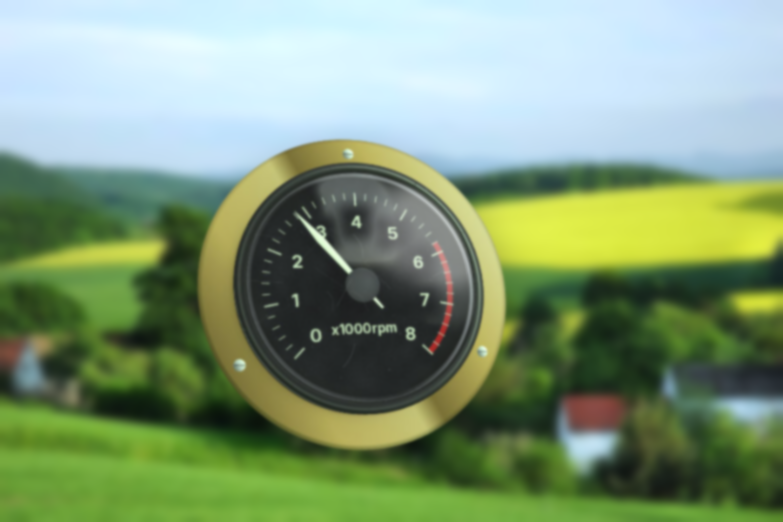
value=2800 unit=rpm
